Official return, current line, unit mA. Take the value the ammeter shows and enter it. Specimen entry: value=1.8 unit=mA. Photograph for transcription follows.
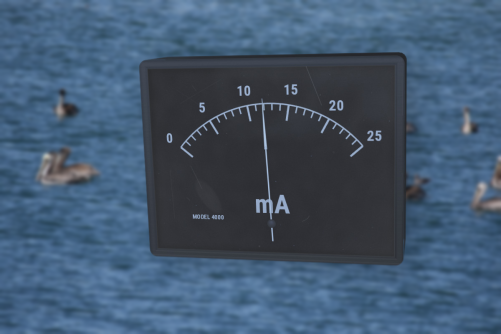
value=12 unit=mA
